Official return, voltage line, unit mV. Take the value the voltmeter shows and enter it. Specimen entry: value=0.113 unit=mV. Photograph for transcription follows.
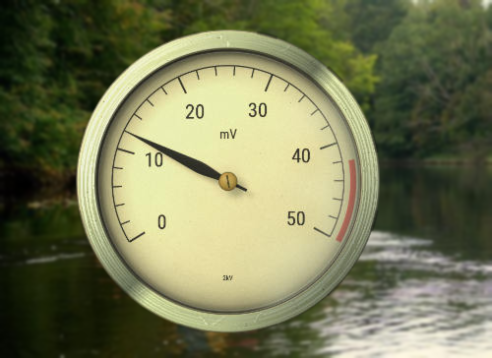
value=12 unit=mV
